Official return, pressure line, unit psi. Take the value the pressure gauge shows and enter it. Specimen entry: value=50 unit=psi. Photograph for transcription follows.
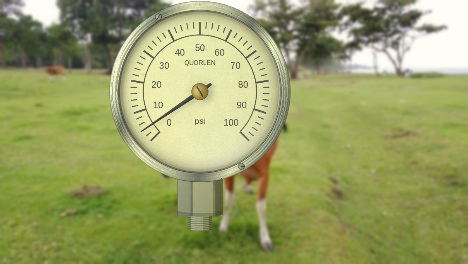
value=4 unit=psi
